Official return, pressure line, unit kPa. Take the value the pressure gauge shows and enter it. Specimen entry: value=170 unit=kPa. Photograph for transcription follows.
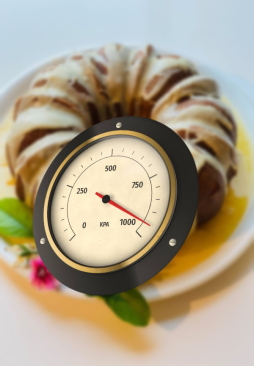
value=950 unit=kPa
